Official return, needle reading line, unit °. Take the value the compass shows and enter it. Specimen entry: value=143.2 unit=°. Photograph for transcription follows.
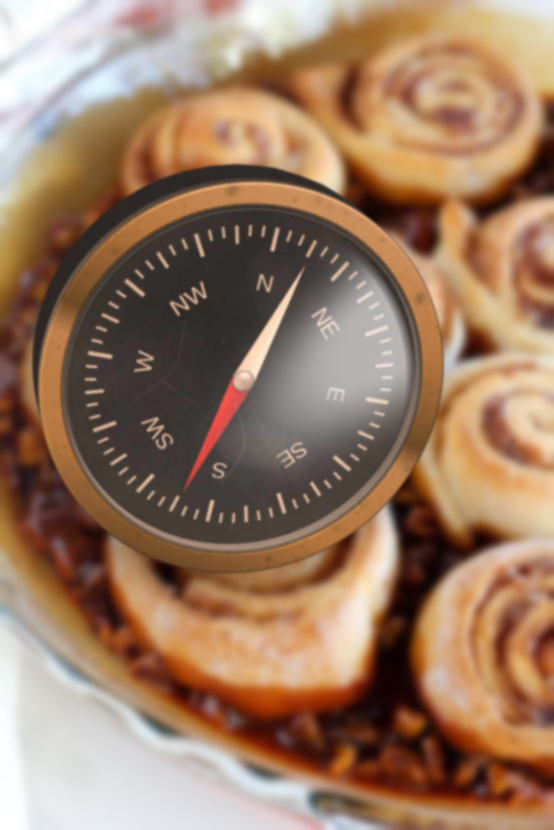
value=195 unit=°
